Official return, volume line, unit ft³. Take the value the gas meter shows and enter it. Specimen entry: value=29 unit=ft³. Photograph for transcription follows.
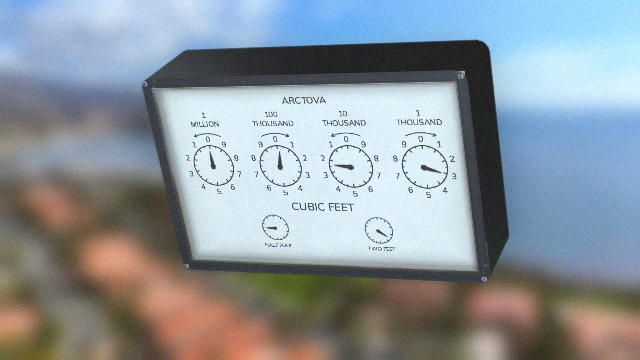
value=2300 unit=ft³
